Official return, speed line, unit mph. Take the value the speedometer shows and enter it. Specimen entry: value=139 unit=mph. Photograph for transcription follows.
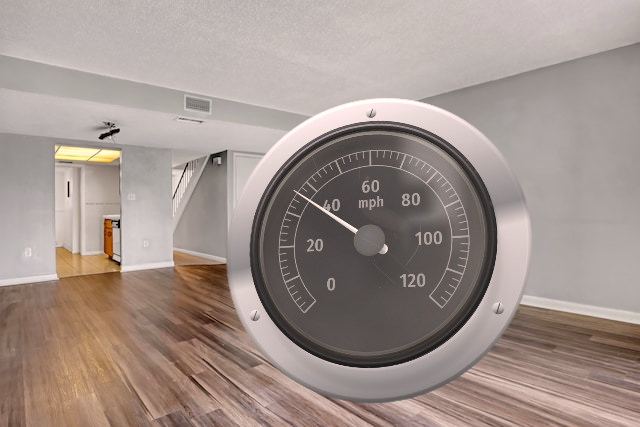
value=36 unit=mph
